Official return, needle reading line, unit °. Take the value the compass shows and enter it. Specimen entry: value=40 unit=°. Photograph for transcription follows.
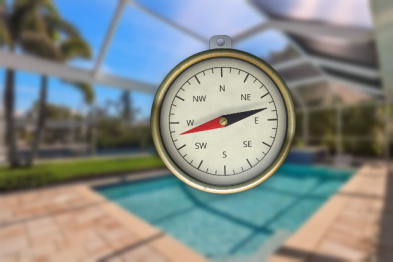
value=255 unit=°
